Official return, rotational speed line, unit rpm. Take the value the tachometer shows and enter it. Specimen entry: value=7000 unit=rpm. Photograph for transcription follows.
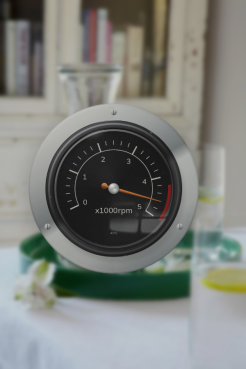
value=4600 unit=rpm
